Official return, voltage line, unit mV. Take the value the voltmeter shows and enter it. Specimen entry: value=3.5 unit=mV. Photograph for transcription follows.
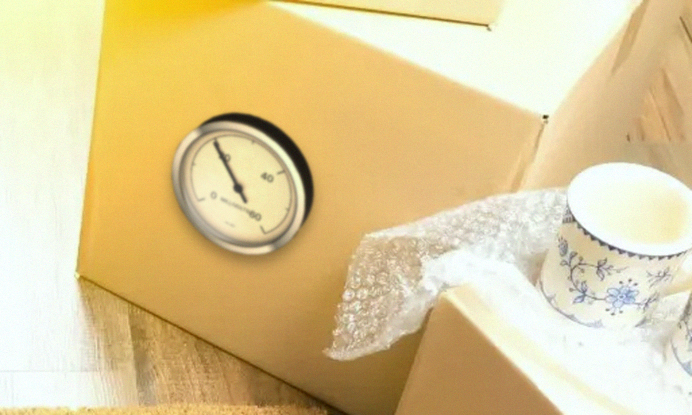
value=20 unit=mV
